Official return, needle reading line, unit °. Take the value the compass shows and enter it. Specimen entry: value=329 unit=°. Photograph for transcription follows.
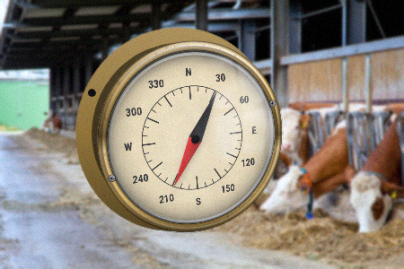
value=210 unit=°
